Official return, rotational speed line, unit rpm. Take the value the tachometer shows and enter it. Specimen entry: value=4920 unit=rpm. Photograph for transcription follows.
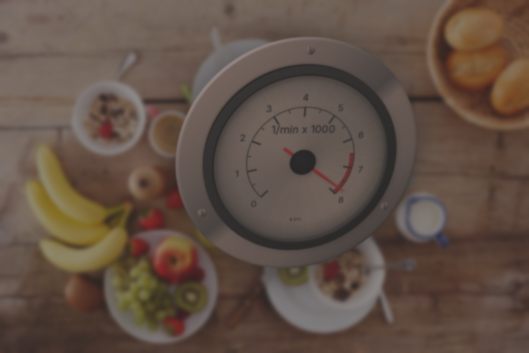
value=7750 unit=rpm
